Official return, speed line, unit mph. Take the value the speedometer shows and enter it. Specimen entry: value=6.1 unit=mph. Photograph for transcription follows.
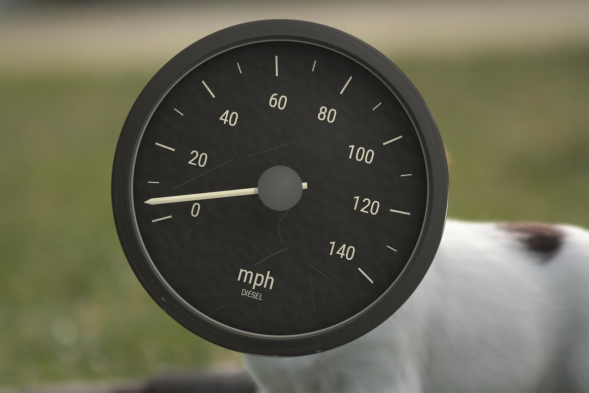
value=5 unit=mph
